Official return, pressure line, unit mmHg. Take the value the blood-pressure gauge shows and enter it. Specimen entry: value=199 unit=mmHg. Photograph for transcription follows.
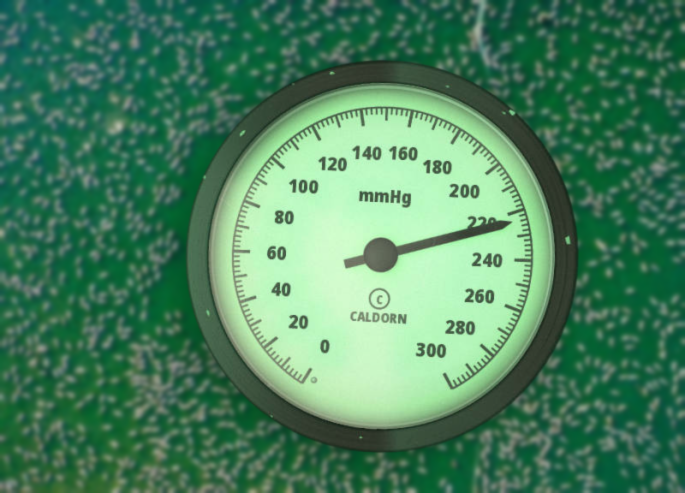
value=224 unit=mmHg
